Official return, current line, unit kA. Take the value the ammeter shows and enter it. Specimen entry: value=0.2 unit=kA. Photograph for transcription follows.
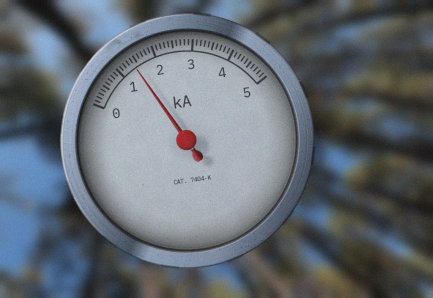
value=1.4 unit=kA
